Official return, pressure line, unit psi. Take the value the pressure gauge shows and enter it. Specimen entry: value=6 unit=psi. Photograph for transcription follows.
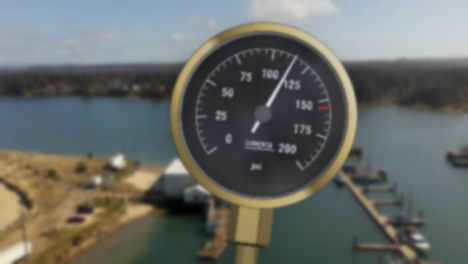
value=115 unit=psi
